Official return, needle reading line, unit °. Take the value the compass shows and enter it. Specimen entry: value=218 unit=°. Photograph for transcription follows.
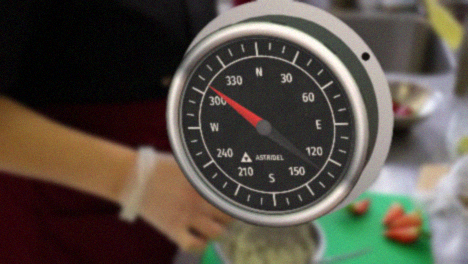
value=310 unit=°
